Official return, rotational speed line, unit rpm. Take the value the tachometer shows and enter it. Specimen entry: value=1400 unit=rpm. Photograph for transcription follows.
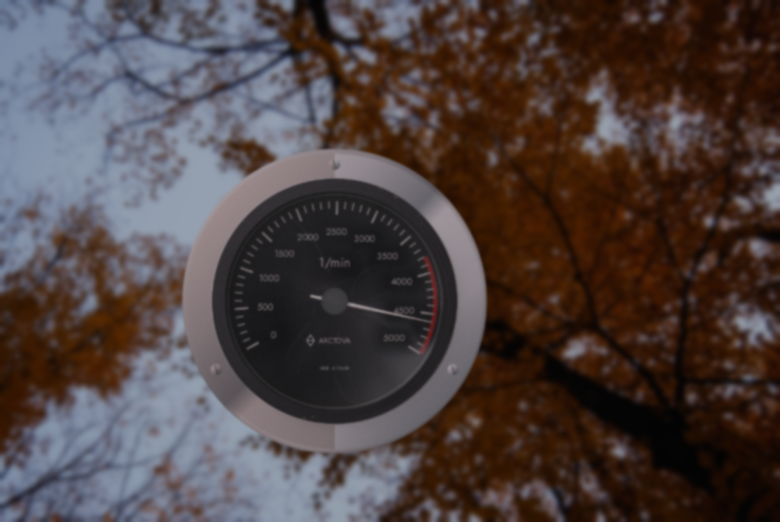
value=4600 unit=rpm
